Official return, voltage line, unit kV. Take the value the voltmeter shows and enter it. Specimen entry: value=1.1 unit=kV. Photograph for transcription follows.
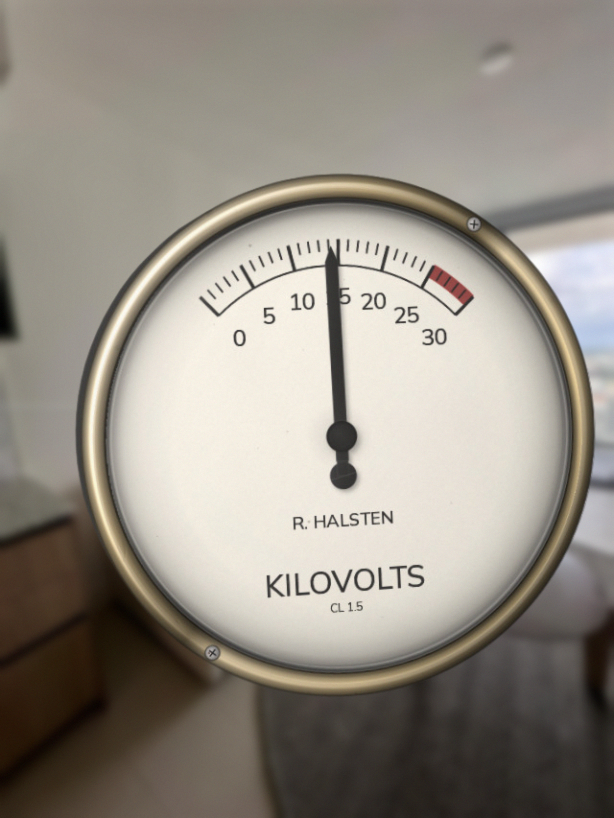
value=14 unit=kV
